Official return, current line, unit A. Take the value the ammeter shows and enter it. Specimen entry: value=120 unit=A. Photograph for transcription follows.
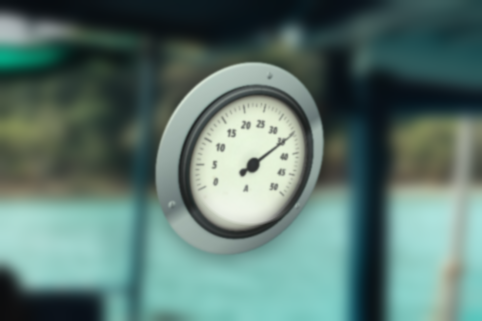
value=35 unit=A
